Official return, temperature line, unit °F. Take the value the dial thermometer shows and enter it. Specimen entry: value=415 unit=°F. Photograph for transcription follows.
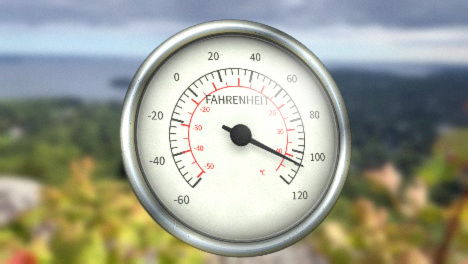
value=108 unit=°F
